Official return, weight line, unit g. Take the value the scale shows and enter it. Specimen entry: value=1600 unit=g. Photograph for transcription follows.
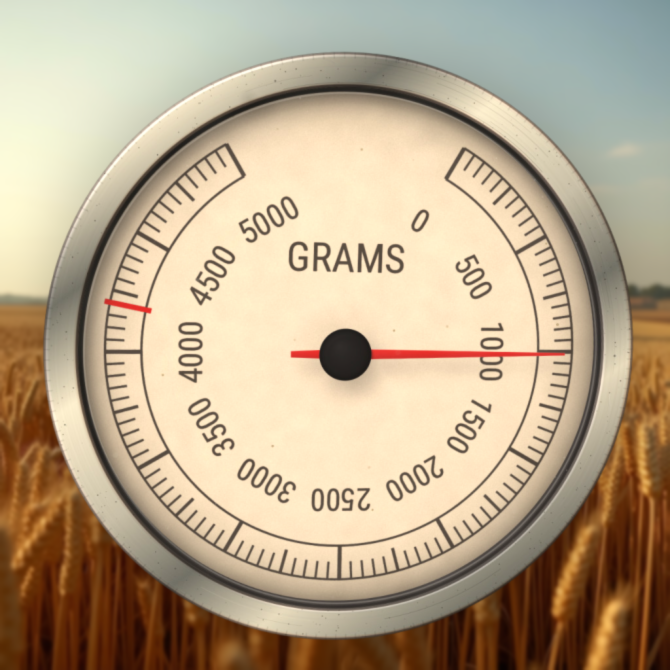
value=1000 unit=g
